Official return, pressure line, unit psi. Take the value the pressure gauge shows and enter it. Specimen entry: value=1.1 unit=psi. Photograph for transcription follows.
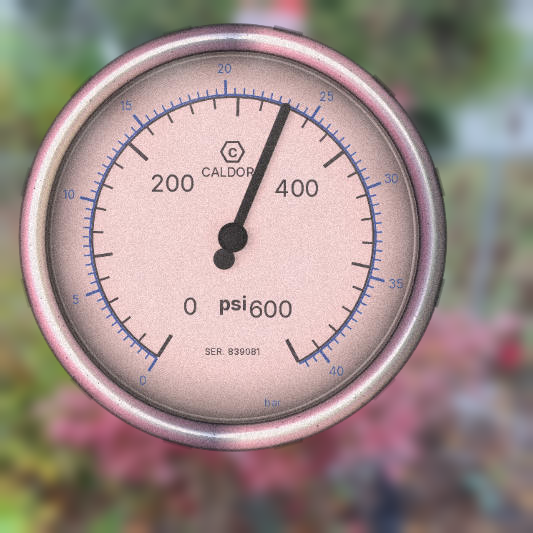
value=340 unit=psi
